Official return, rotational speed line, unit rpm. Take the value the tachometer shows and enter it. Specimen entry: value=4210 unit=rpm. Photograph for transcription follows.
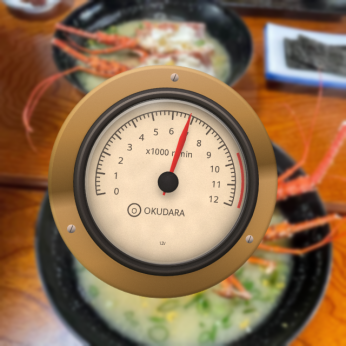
value=6800 unit=rpm
